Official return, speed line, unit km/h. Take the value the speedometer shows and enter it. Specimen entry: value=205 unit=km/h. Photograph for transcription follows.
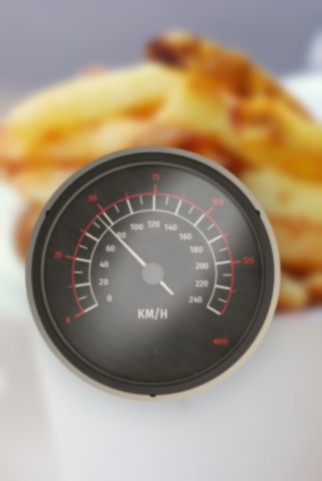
value=75 unit=km/h
